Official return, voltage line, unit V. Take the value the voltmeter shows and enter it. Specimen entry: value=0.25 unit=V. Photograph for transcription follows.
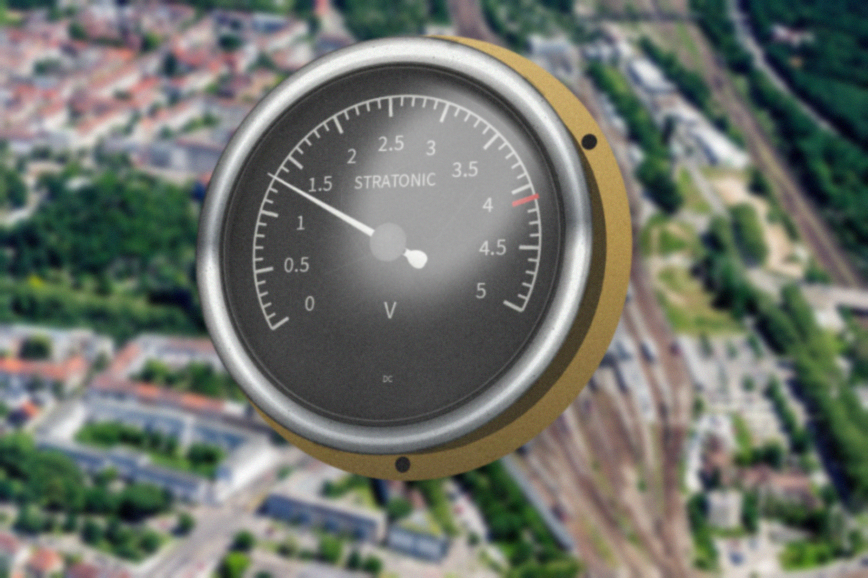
value=1.3 unit=V
